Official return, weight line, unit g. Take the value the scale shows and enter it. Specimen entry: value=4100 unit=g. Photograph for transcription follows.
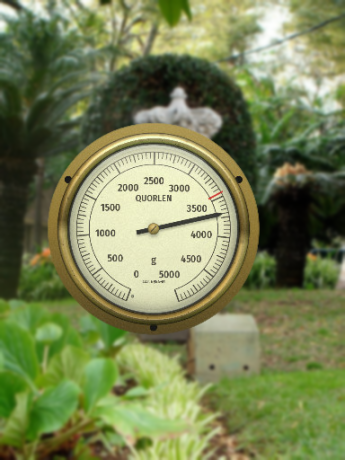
value=3700 unit=g
